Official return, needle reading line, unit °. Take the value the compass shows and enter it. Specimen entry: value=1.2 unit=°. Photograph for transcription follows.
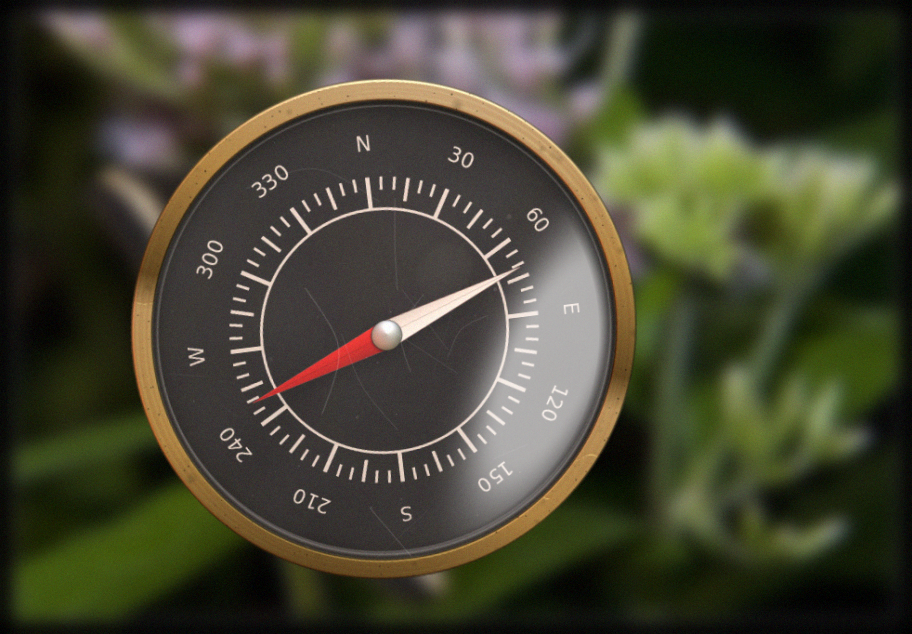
value=250 unit=°
